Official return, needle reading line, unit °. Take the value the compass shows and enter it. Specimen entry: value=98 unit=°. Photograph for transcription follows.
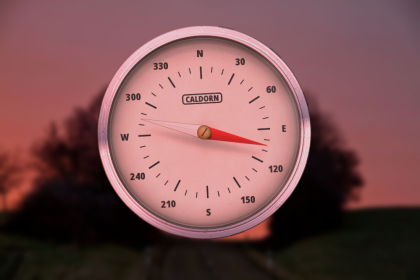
value=105 unit=°
